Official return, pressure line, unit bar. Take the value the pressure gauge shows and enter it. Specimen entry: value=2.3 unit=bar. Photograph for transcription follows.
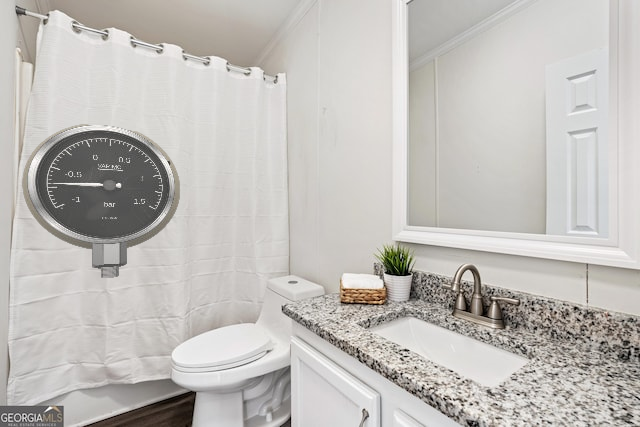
value=-0.7 unit=bar
